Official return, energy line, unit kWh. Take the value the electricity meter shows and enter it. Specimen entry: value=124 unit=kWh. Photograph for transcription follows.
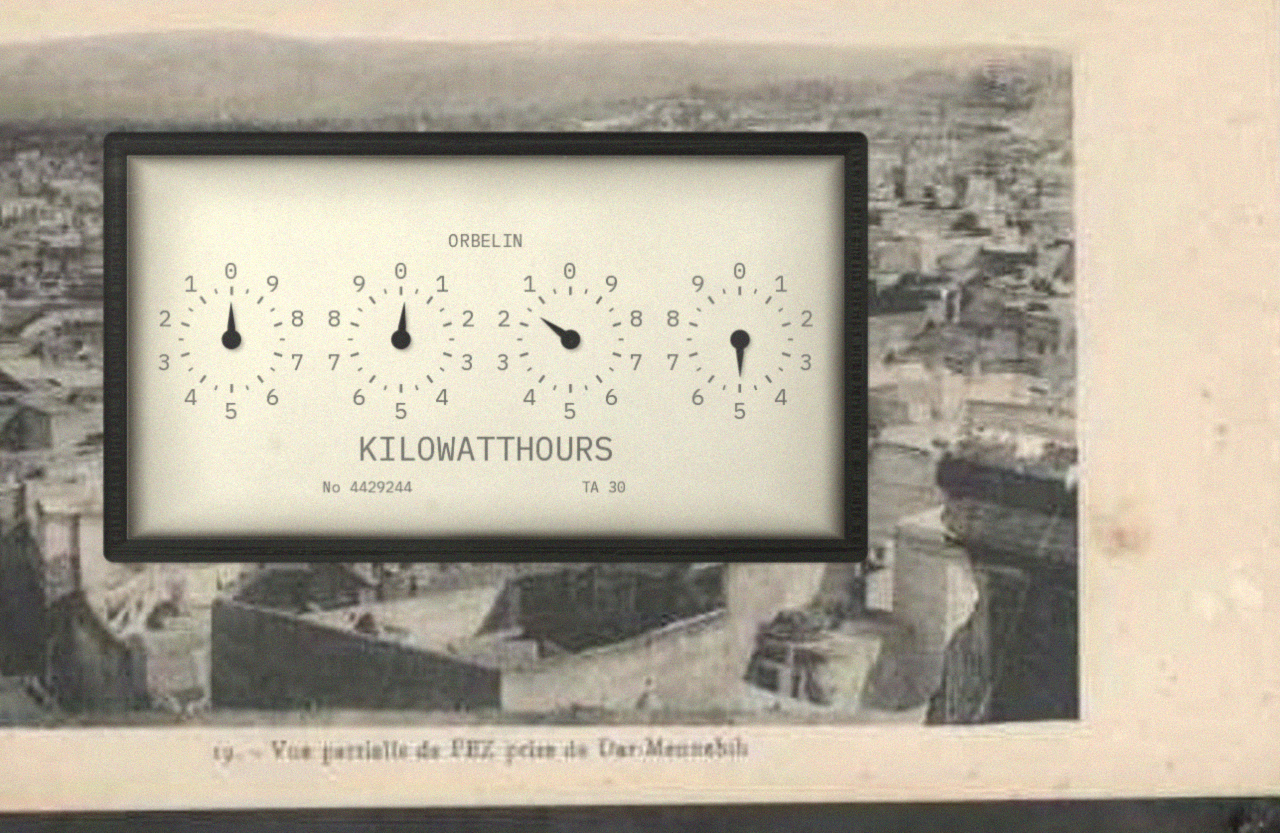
value=15 unit=kWh
